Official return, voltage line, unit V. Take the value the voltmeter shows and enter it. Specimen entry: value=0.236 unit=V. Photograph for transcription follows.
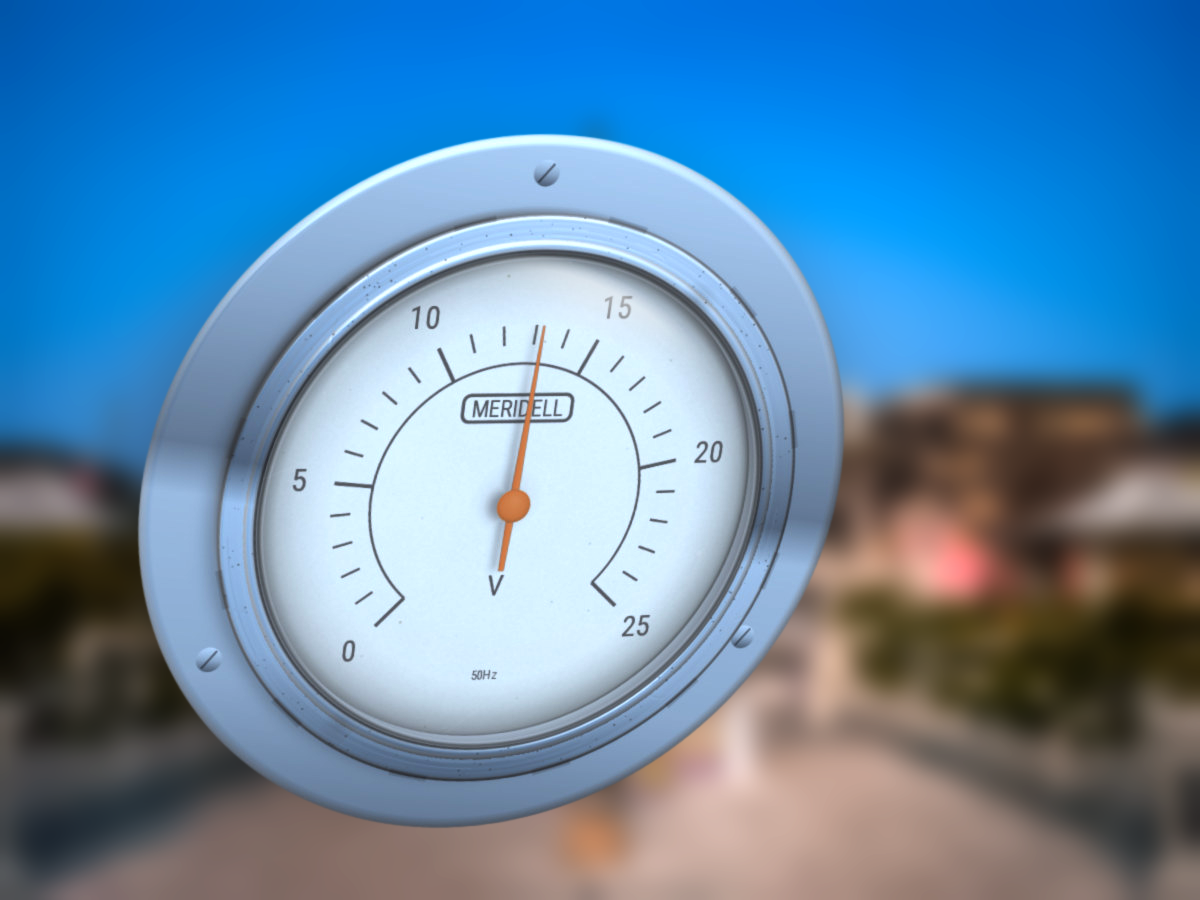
value=13 unit=V
